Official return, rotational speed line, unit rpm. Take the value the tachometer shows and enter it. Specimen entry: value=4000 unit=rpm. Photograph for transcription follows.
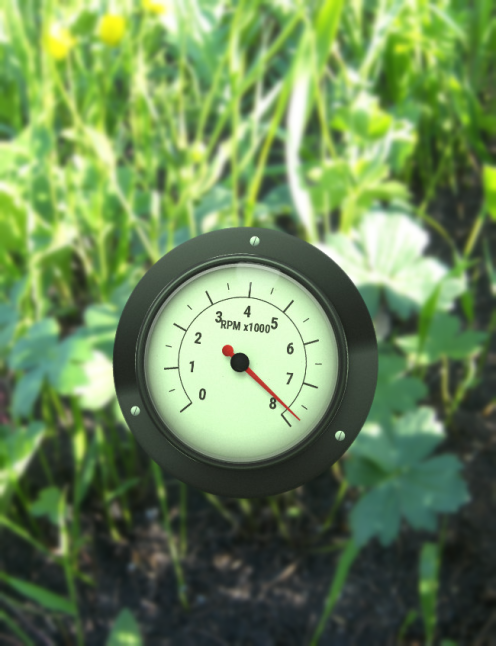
value=7750 unit=rpm
